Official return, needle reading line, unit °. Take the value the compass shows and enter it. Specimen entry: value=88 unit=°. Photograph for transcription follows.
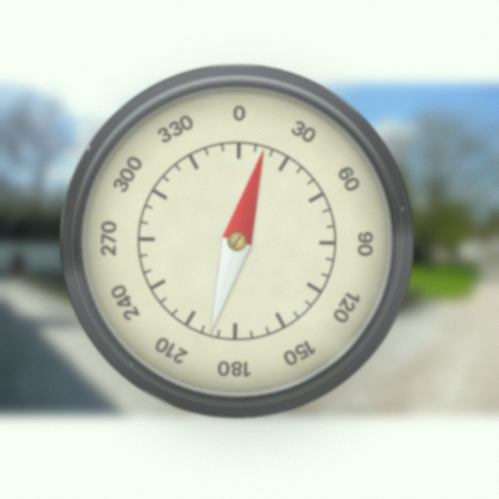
value=15 unit=°
